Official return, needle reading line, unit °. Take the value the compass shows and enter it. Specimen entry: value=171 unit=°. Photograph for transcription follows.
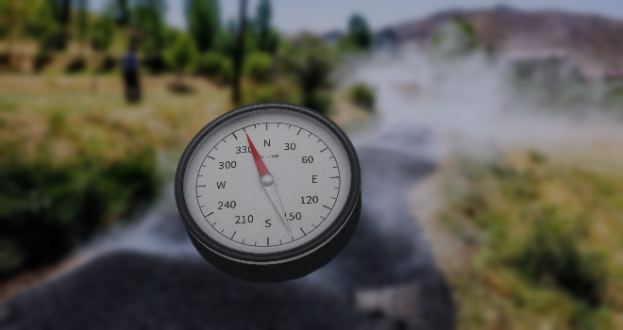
value=340 unit=°
